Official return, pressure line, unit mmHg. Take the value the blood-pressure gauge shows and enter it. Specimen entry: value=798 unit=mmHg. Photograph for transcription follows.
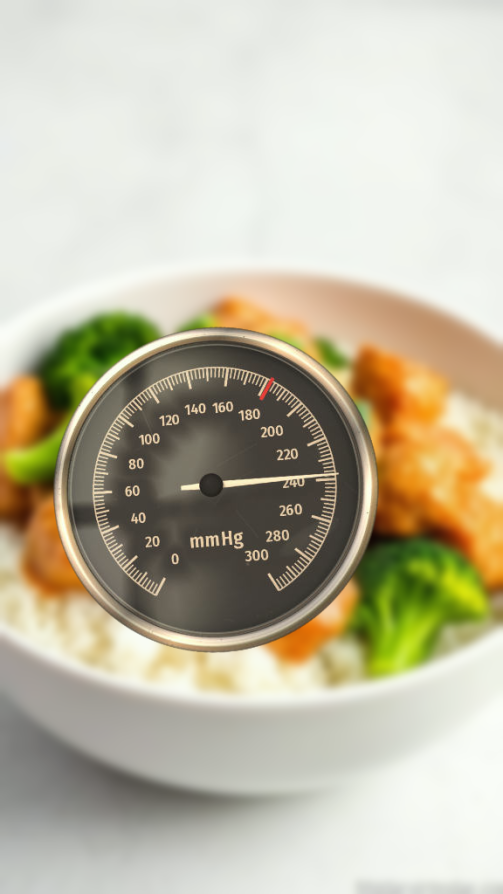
value=238 unit=mmHg
